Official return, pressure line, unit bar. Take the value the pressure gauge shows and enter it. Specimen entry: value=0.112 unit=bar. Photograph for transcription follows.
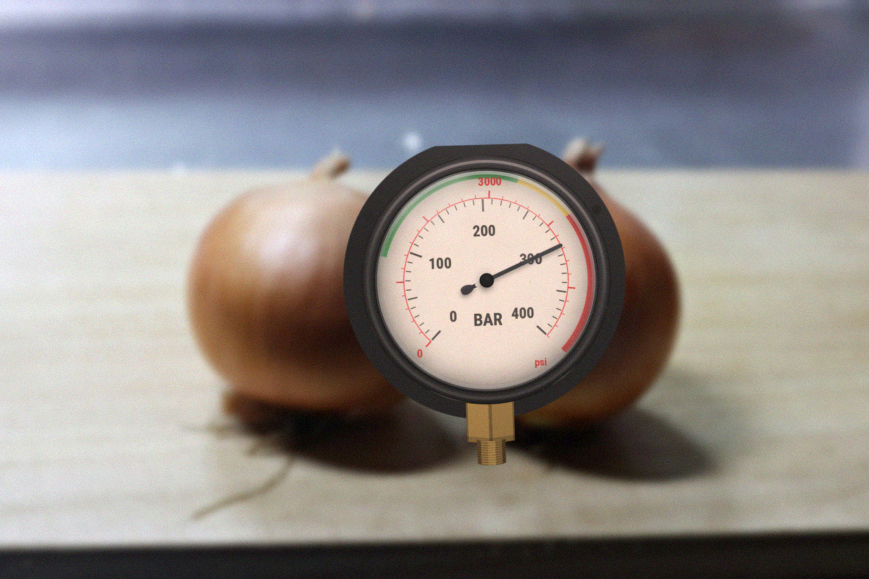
value=300 unit=bar
